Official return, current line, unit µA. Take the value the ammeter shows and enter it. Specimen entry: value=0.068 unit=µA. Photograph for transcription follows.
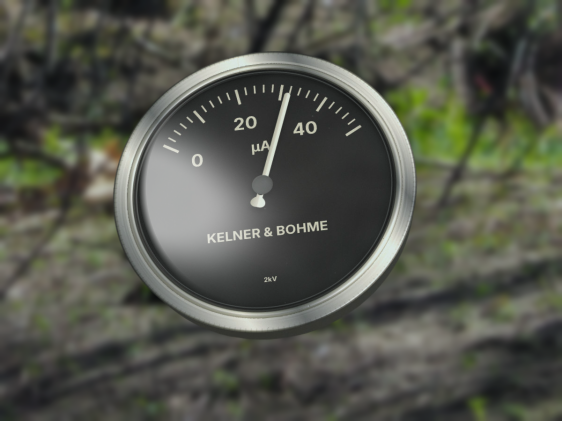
value=32 unit=µA
